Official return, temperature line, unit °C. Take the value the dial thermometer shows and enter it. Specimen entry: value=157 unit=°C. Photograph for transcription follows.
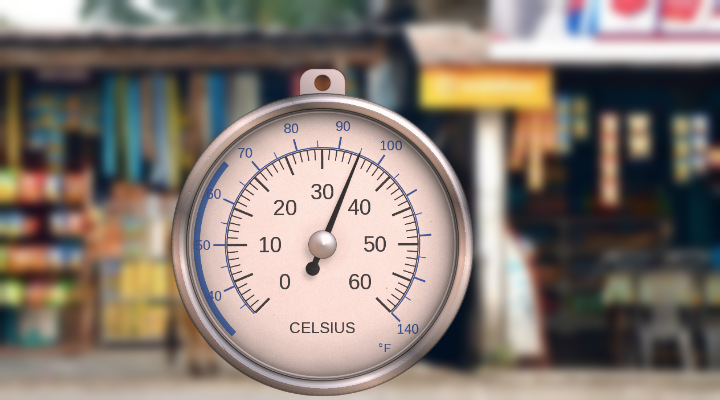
value=35 unit=°C
